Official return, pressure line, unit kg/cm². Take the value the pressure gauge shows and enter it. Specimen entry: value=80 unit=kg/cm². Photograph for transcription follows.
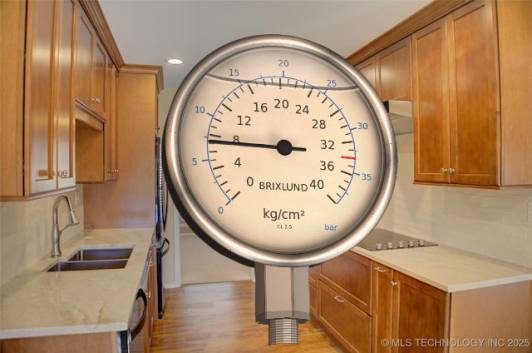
value=7 unit=kg/cm²
